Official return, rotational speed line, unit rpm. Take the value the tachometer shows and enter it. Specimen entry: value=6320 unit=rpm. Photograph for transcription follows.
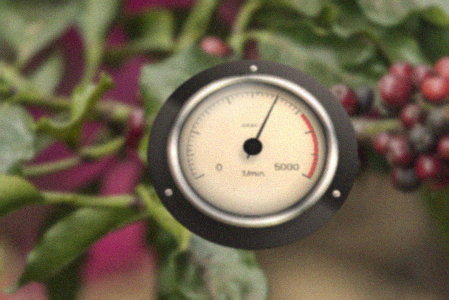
value=3000 unit=rpm
